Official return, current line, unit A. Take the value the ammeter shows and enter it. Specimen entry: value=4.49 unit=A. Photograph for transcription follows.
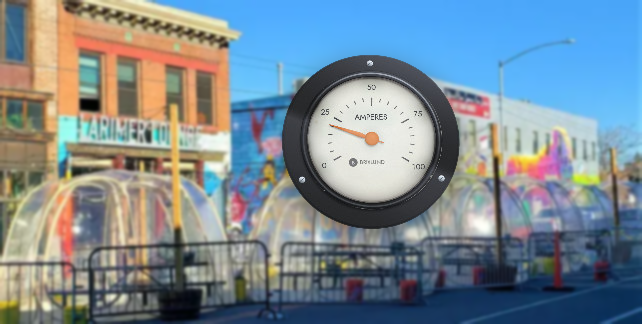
value=20 unit=A
